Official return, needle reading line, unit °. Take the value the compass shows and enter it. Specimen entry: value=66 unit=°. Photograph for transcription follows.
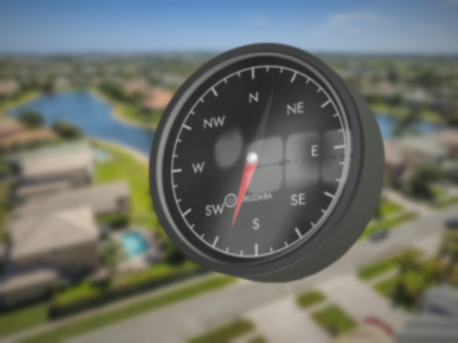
value=200 unit=°
